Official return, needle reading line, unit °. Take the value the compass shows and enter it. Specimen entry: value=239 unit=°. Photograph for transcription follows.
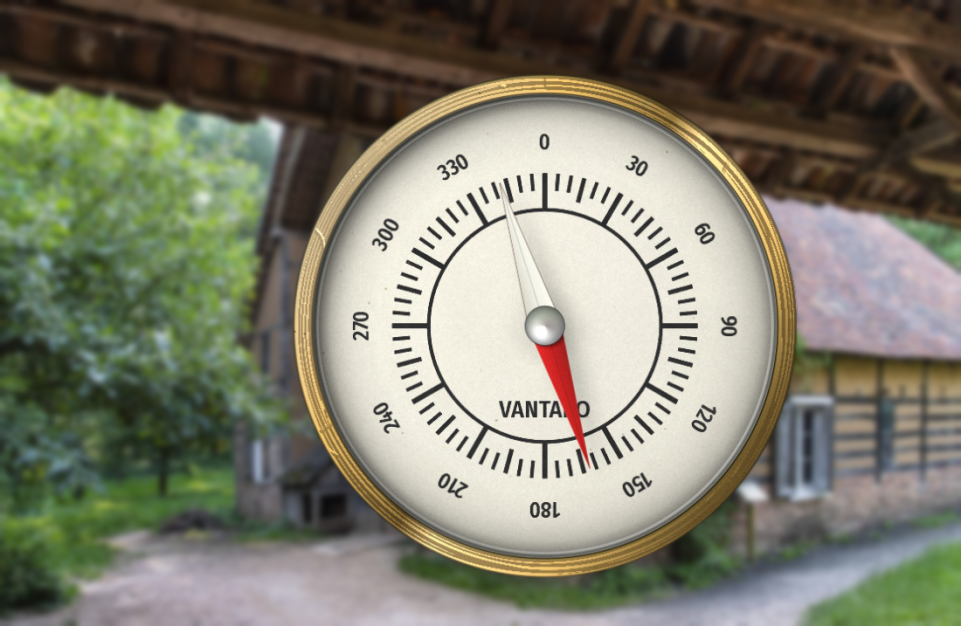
value=162.5 unit=°
